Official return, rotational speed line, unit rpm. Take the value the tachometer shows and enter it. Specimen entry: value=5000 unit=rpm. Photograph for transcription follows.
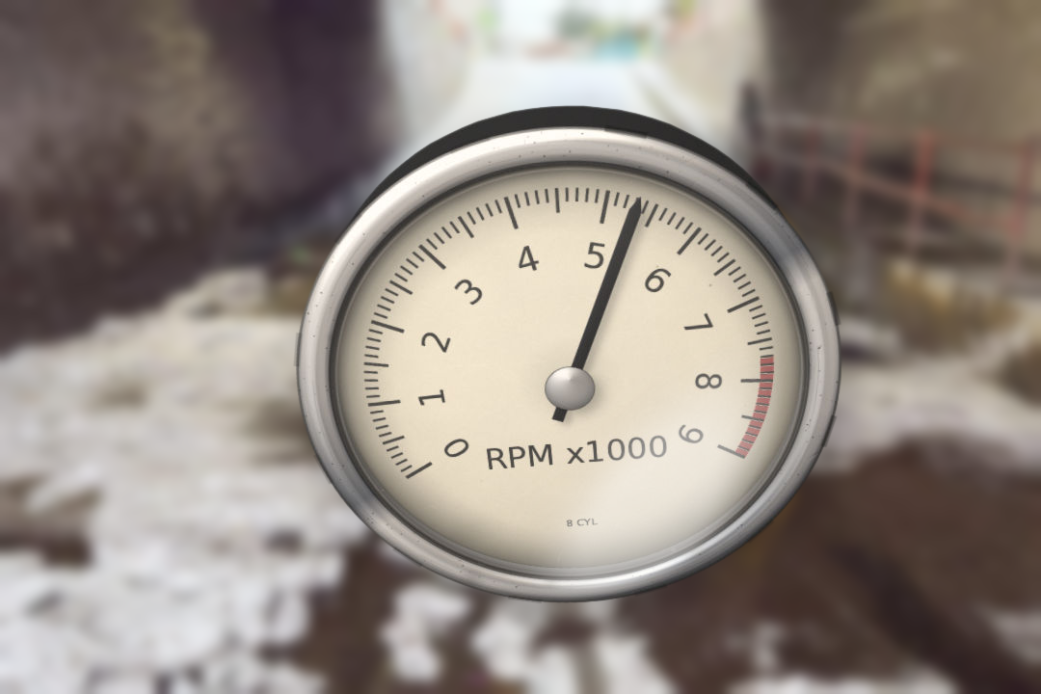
value=5300 unit=rpm
